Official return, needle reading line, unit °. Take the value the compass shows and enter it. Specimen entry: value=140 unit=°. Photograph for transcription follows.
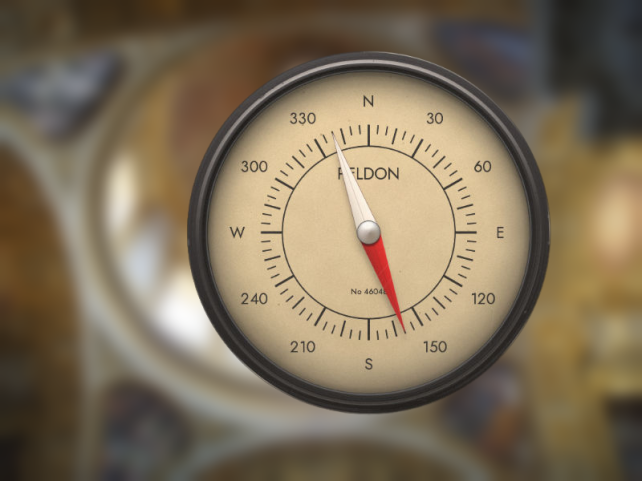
value=160 unit=°
